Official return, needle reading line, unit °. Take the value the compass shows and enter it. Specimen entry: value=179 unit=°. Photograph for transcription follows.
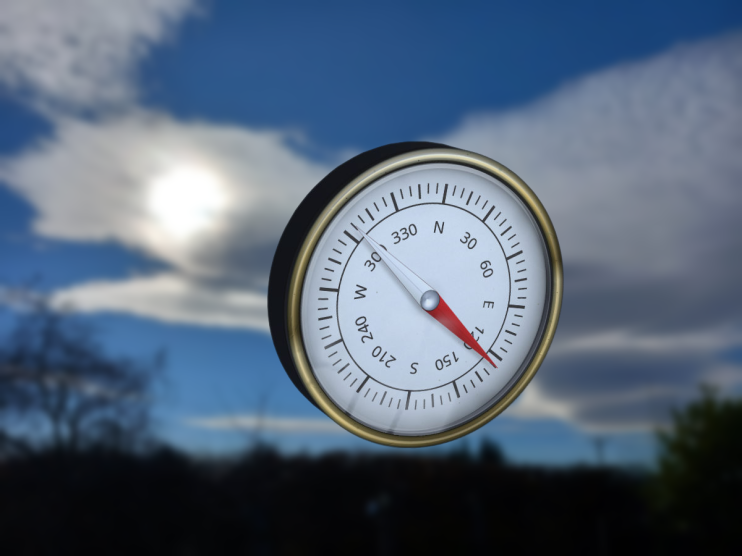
value=125 unit=°
